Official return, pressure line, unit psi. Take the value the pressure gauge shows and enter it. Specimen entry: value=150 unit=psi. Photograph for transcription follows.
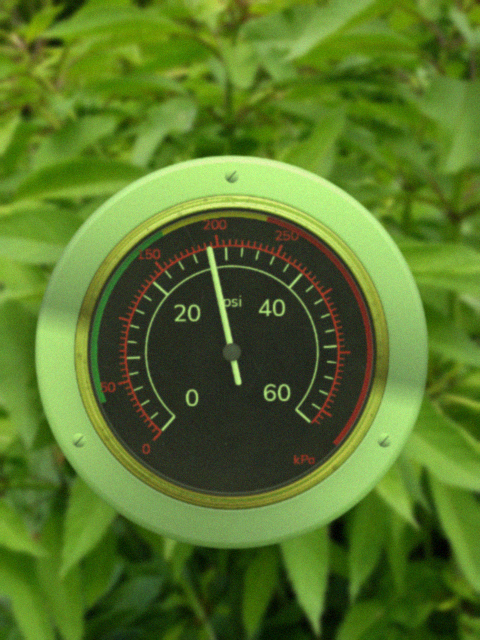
value=28 unit=psi
